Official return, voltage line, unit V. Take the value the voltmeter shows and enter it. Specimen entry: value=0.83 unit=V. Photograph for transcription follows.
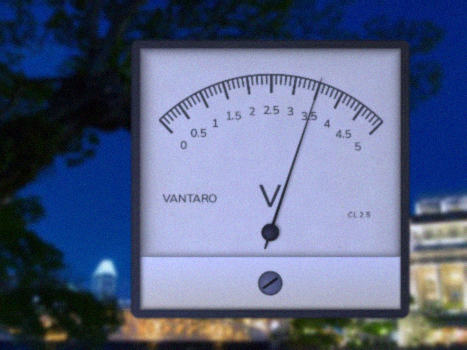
value=3.5 unit=V
